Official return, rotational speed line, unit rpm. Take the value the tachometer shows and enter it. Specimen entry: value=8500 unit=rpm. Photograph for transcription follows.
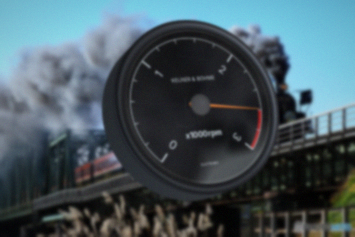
value=2600 unit=rpm
